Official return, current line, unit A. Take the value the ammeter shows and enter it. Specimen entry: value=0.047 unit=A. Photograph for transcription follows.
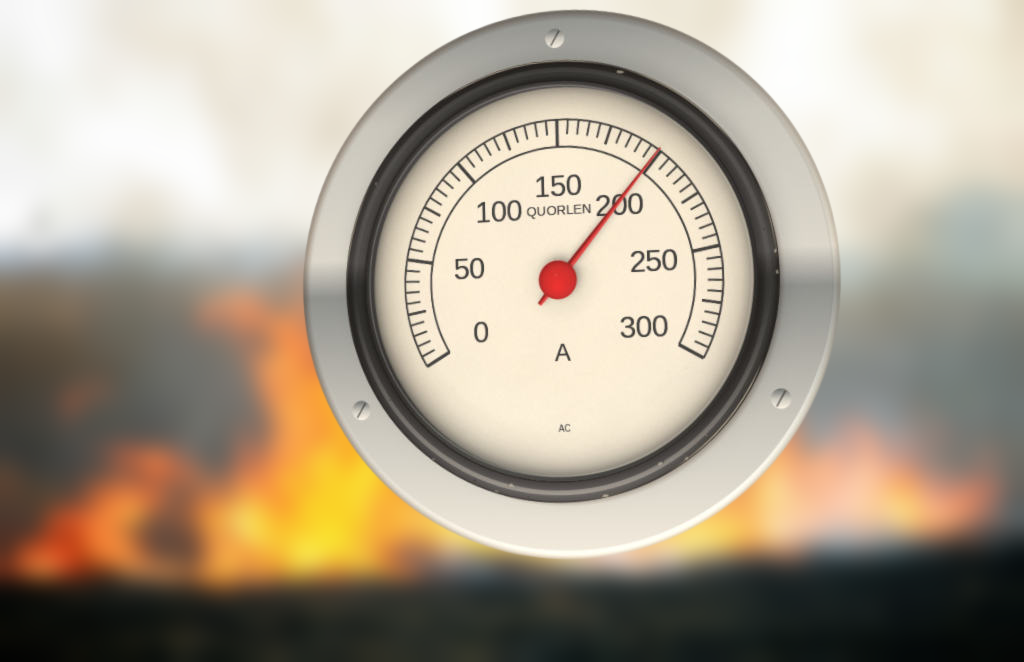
value=200 unit=A
